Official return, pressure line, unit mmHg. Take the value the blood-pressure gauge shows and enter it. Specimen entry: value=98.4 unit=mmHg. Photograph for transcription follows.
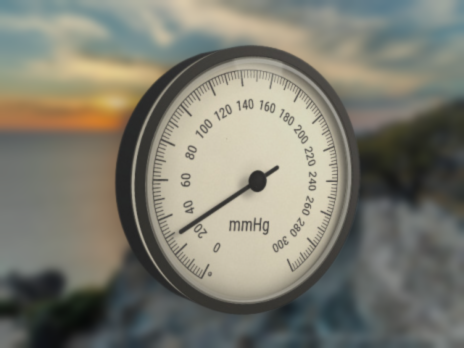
value=30 unit=mmHg
